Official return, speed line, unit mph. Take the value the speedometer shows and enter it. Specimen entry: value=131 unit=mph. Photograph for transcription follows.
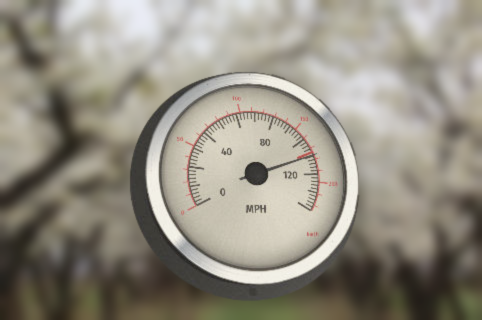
value=110 unit=mph
